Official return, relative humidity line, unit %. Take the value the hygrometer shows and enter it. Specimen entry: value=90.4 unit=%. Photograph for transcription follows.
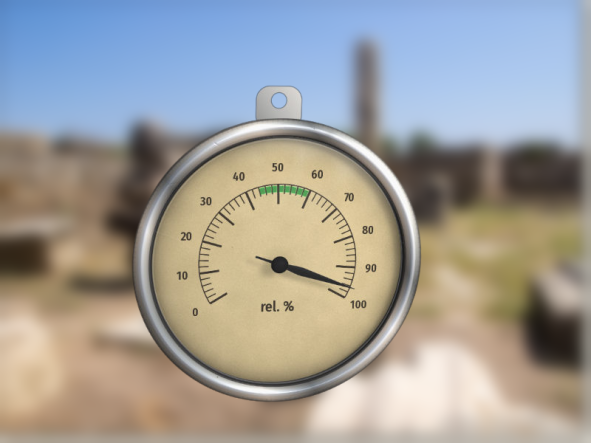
value=96 unit=%
